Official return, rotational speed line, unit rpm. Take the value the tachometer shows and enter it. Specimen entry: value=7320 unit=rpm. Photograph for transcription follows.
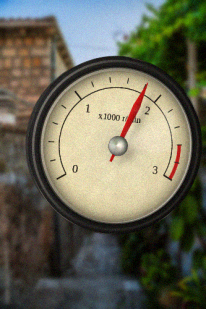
value=1800 unit=rpm
